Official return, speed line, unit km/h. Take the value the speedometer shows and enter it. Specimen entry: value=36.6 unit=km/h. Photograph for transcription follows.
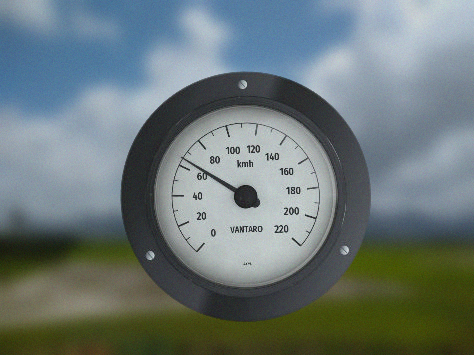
value=65 unit=km/h
